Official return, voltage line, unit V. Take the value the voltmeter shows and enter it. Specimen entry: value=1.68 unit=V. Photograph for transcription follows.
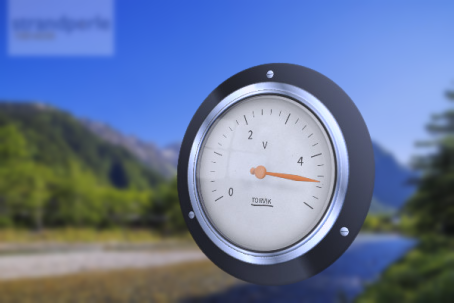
value=4.5 unit=V
